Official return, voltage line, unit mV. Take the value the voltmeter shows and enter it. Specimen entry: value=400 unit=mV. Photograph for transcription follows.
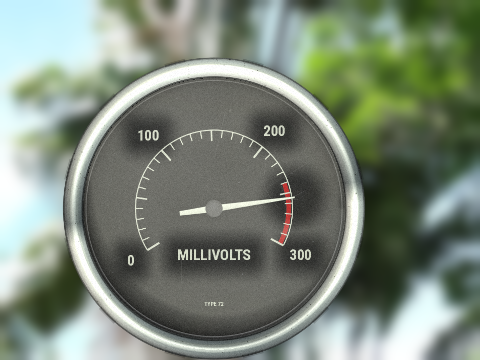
value=255 unit=mV
